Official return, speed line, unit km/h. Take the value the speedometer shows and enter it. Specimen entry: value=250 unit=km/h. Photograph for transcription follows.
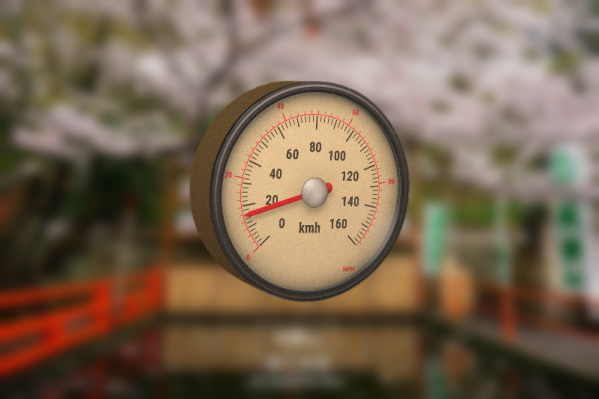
value=16 unit=km/h
